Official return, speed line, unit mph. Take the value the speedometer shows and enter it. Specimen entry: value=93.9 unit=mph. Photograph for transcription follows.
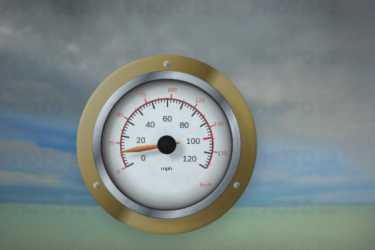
value=10 unit=mph
